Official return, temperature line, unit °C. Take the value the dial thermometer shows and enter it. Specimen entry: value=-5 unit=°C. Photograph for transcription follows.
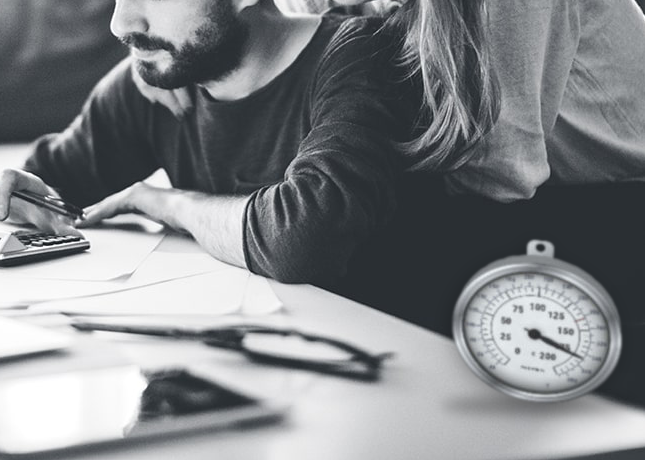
value=175 unit=°C
